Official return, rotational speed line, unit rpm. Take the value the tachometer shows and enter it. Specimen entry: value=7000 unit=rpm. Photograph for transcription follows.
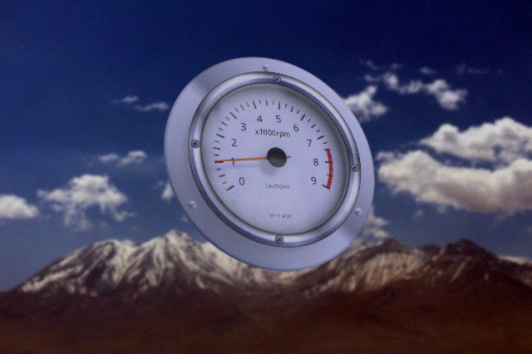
value=1000 unit=rpm
